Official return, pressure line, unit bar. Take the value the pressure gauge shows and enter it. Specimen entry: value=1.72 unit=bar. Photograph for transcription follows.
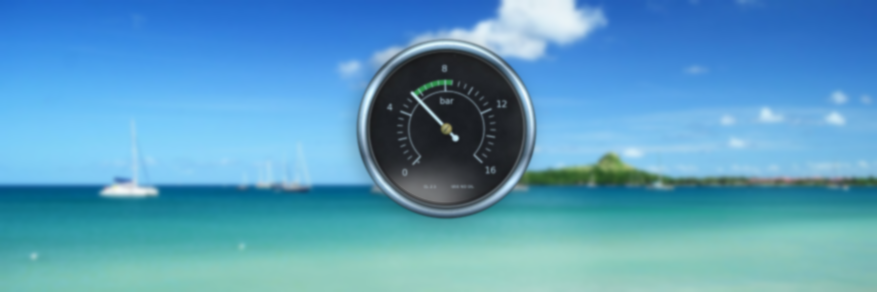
value=5.5 unit=bar
